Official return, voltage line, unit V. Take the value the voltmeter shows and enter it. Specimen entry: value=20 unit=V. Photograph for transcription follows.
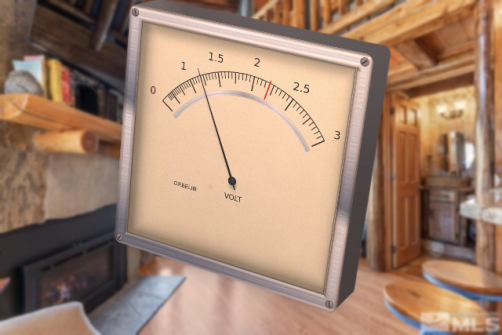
value=1.25 unit=V
